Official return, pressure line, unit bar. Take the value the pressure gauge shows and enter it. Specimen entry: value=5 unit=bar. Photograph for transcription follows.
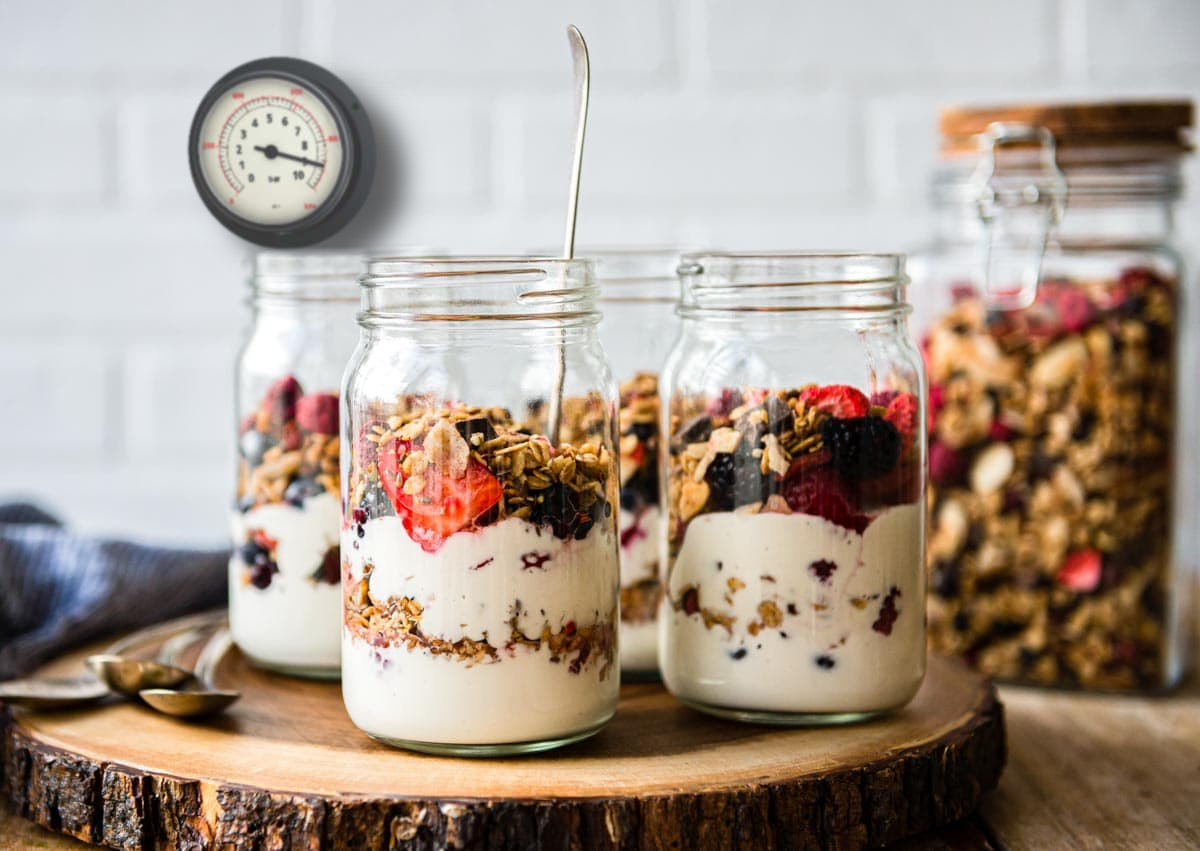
value=9 unit=bar
